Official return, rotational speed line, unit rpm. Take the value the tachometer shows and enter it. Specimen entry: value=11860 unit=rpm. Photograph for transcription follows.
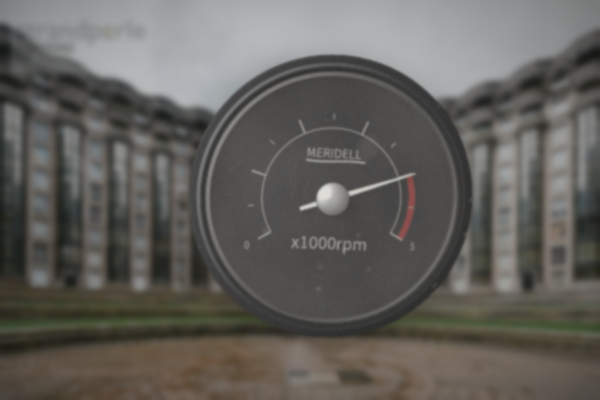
value=4000 unit=rpm
